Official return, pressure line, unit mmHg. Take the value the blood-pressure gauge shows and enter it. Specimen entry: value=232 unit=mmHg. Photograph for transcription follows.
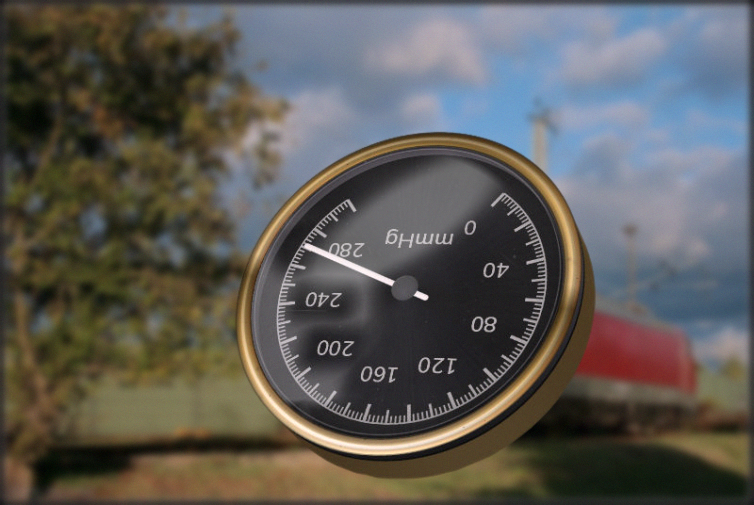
value=270 unit=mmHg
